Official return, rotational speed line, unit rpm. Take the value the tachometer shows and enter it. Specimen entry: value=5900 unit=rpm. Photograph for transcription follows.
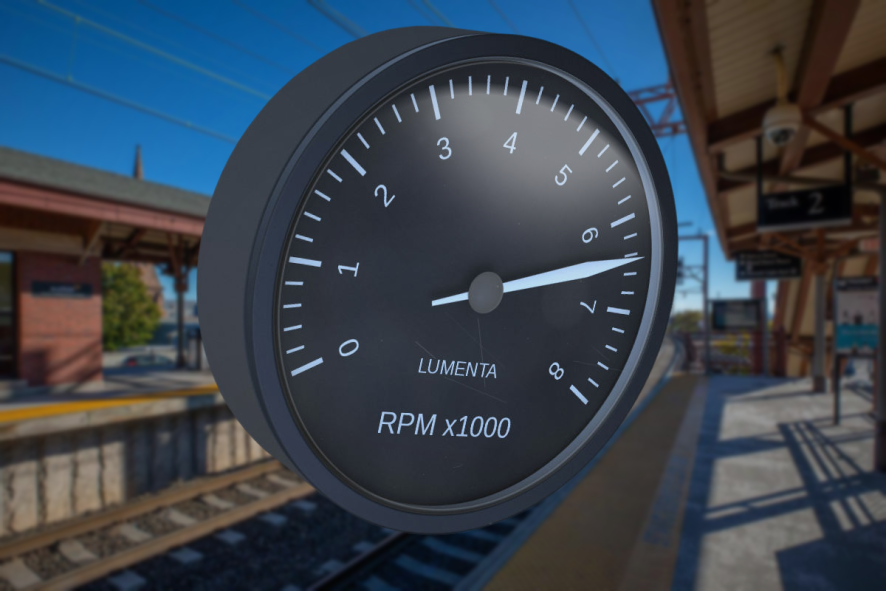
value=6400 unit=rpm
